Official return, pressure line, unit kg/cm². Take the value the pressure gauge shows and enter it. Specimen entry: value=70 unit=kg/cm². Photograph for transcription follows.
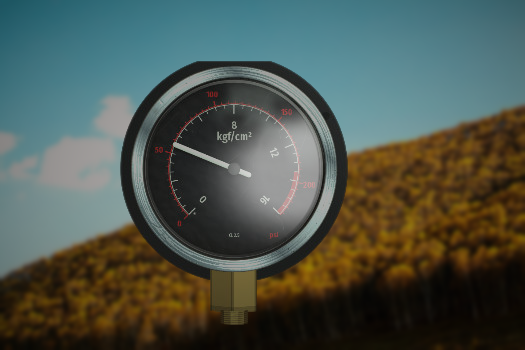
value=4 unit=kg/cm²
